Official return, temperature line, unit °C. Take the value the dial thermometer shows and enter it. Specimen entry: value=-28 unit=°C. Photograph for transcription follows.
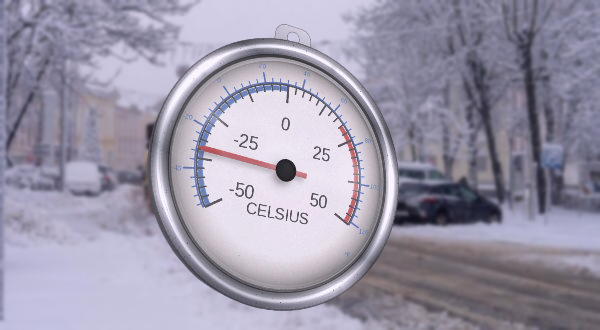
value=-35 unit=°C
